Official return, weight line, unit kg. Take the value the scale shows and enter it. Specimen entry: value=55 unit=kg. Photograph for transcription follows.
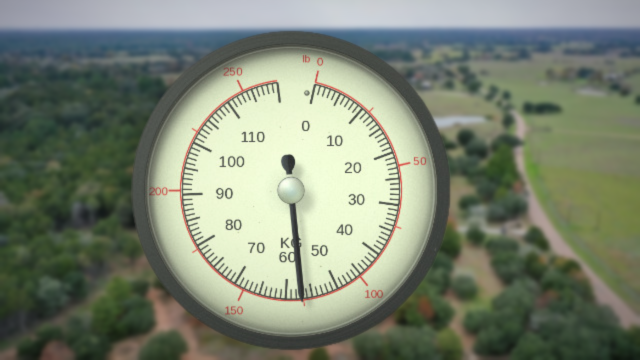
value=57 unit=kg
